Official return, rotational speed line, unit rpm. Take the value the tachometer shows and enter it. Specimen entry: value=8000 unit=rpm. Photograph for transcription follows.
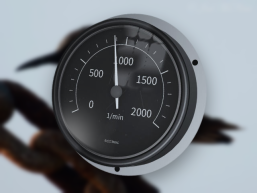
value=900 unit=rpm
